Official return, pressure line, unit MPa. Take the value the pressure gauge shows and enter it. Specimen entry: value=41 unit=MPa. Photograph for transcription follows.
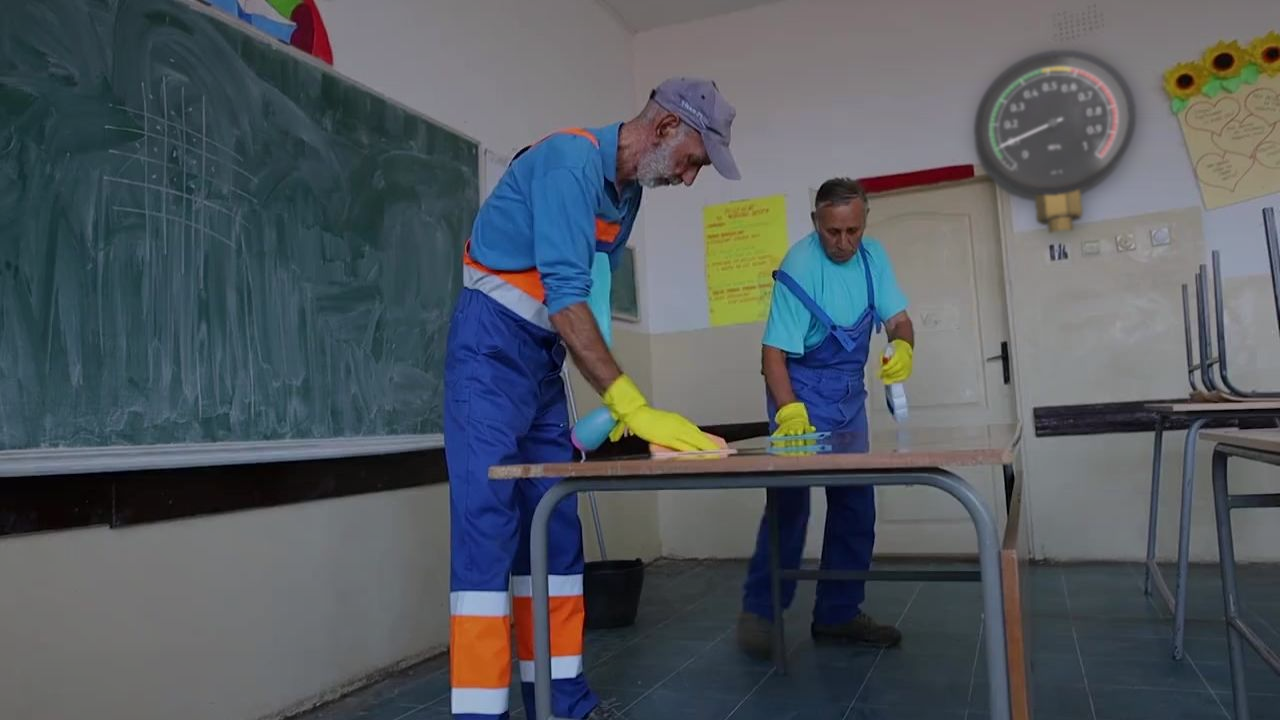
value=0.1 unit=MPa
